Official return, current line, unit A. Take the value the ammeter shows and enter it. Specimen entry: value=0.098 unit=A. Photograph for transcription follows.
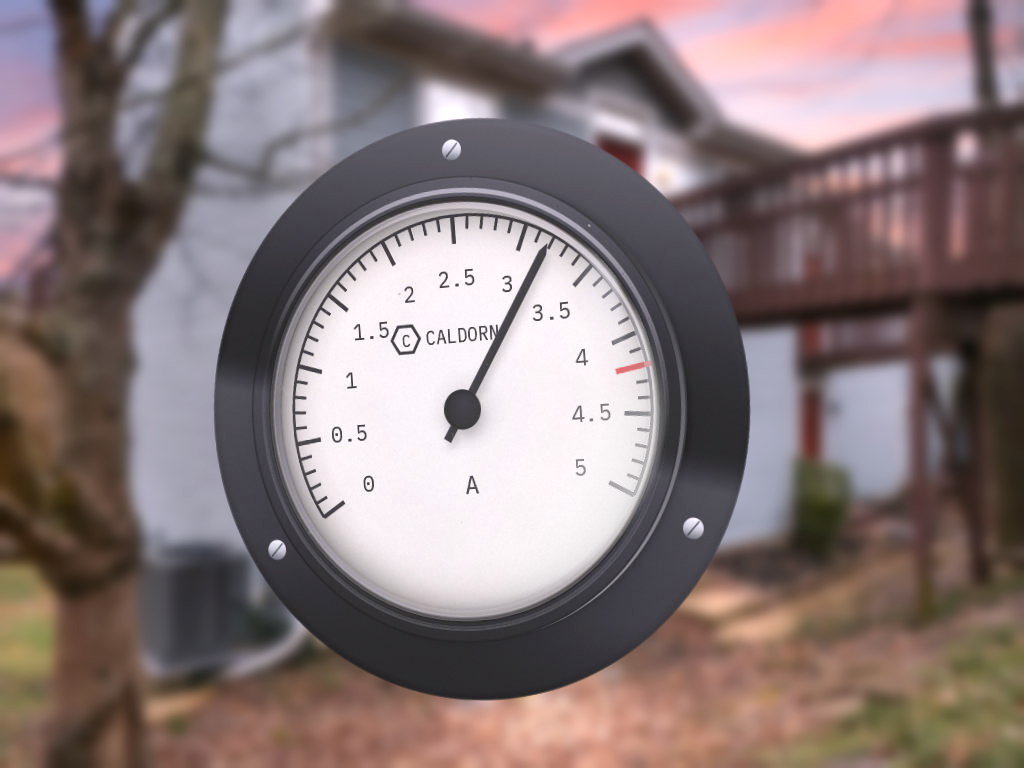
value=3.2 unit=A
